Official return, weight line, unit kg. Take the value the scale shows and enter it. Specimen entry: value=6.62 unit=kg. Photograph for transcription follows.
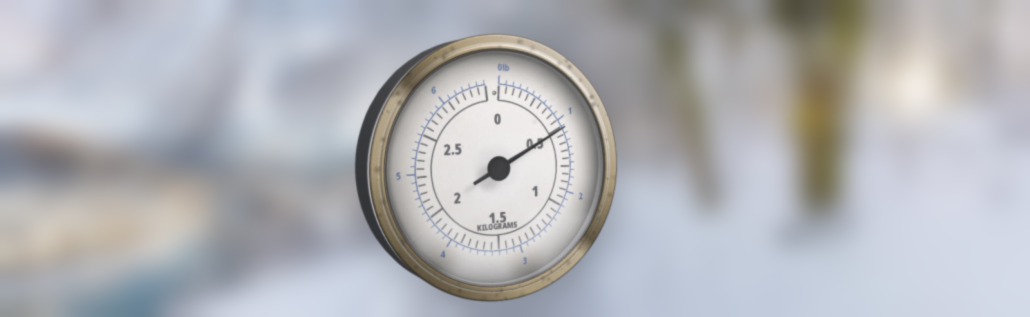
value=0.5 unit=kg
